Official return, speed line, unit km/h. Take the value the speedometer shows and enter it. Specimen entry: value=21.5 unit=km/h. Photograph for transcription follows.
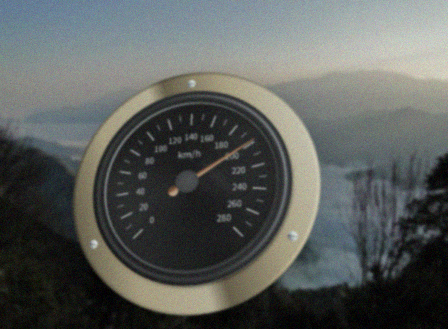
value=200 unit=km/h
